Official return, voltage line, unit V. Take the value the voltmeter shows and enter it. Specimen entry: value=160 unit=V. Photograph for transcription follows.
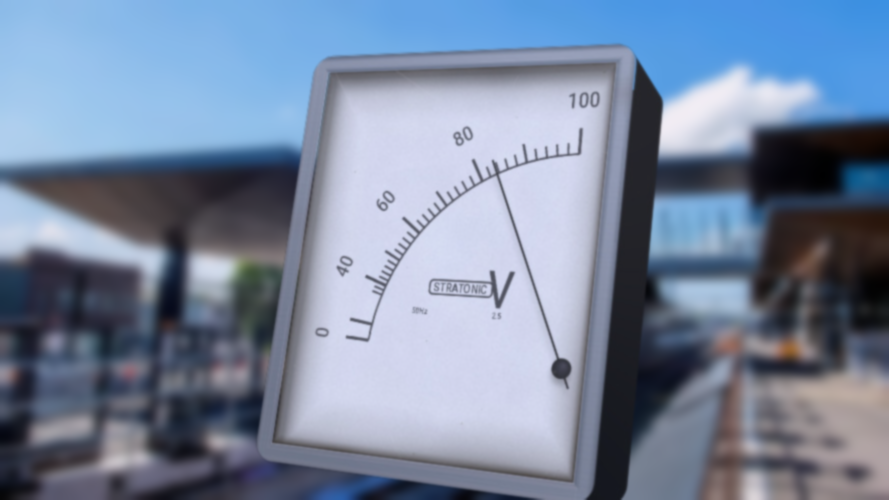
value=84 unit=V
